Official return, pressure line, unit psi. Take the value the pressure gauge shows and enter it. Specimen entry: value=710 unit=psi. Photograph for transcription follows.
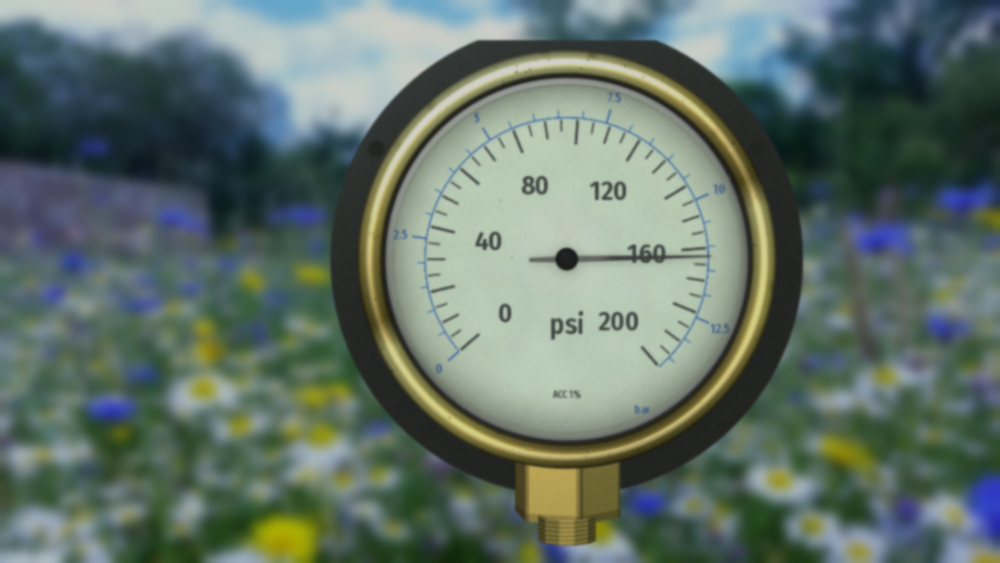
value=162.5 unit=psi
